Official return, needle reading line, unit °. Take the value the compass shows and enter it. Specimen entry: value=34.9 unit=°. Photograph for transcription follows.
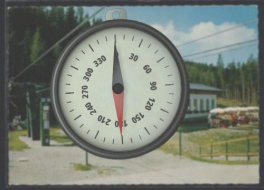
value=180 unit=°
